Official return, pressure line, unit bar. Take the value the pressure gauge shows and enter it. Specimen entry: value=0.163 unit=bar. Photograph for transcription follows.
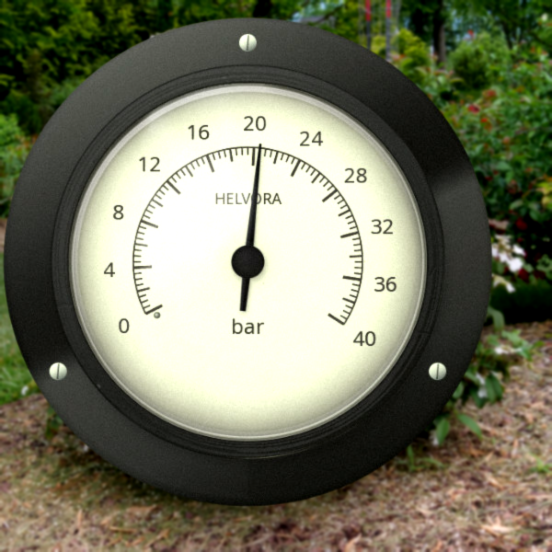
value=20.5 unit=bar
